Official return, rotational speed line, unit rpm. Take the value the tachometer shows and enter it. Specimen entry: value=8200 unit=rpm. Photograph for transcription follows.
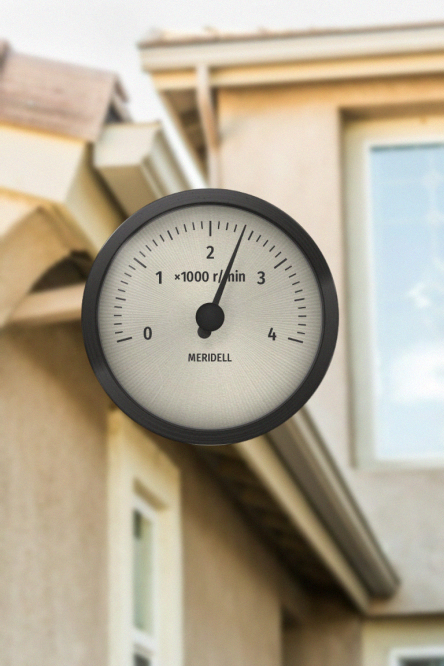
value=2400 unit=rpm
